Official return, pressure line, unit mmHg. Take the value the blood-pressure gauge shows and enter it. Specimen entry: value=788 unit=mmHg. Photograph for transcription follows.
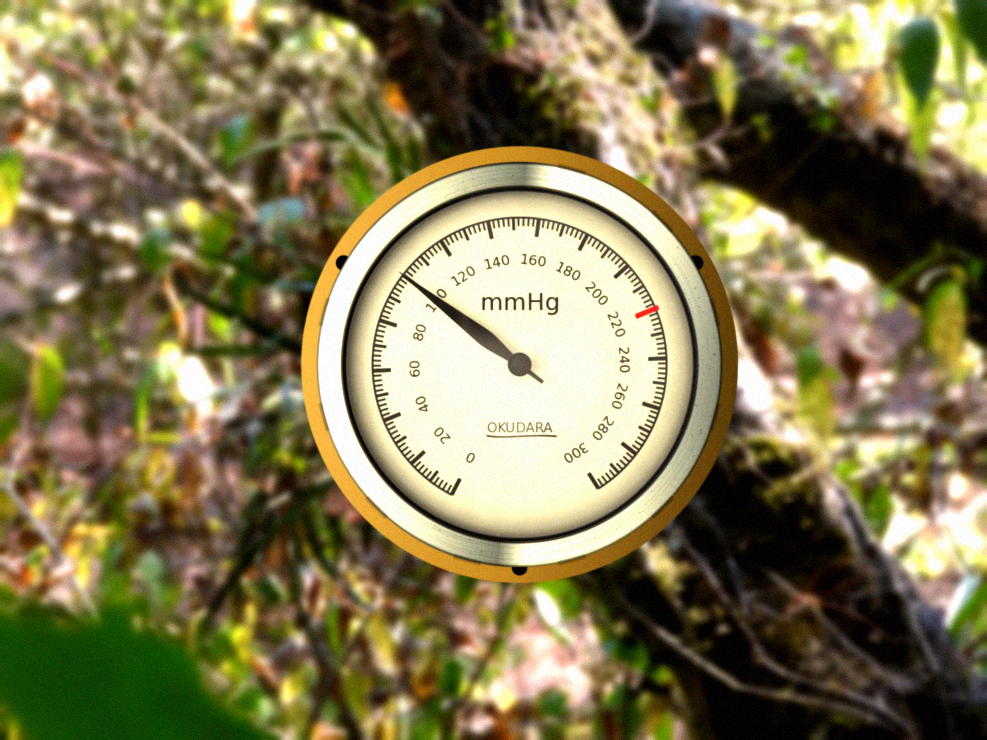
value=100 unit=mmHg
